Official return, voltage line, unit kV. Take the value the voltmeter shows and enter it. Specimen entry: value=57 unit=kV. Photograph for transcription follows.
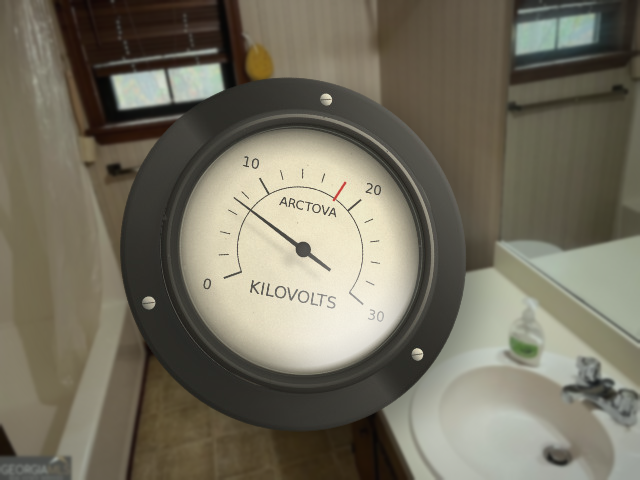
value=7 unit=kV
